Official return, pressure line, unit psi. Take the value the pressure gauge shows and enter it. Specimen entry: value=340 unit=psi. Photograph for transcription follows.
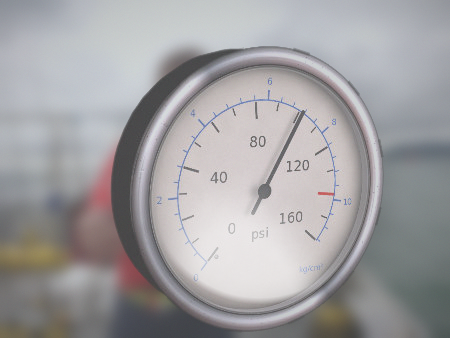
value=100 unit=psi
